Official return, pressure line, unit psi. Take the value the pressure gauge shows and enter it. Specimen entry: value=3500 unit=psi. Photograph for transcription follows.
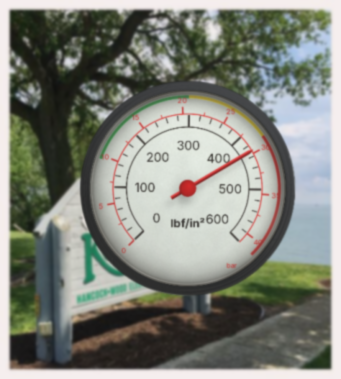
value=430 unit=psi
